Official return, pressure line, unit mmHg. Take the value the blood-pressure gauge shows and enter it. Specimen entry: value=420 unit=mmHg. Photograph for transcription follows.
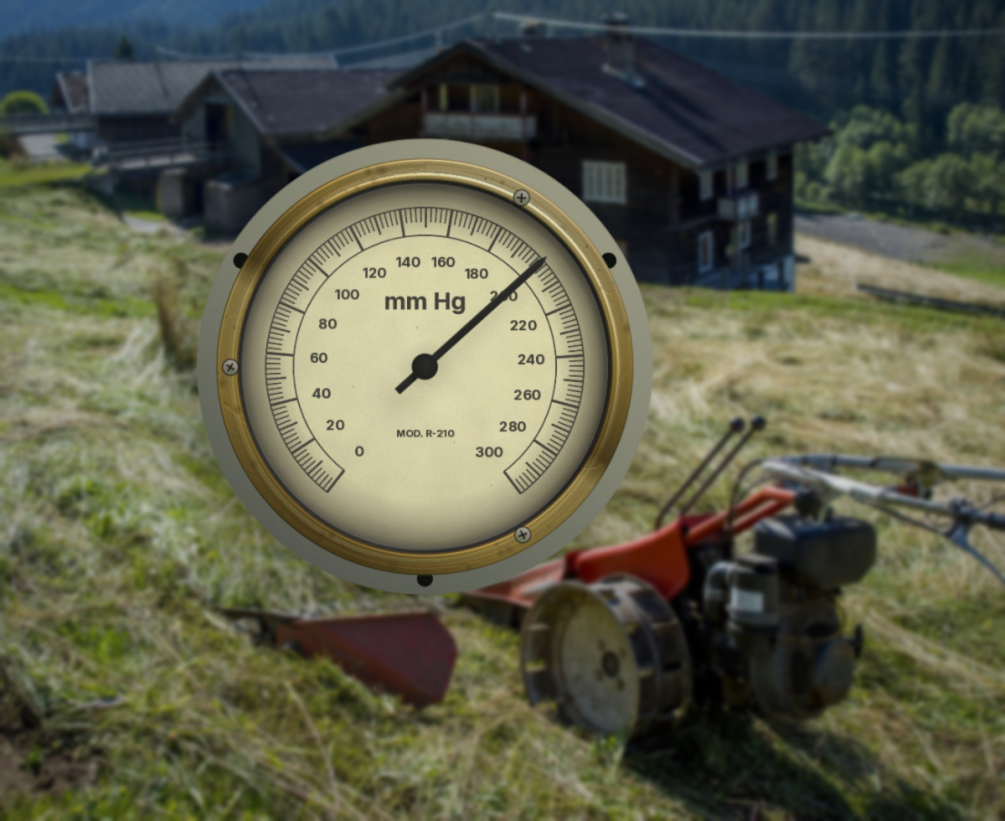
value=200 unit=mmHg
